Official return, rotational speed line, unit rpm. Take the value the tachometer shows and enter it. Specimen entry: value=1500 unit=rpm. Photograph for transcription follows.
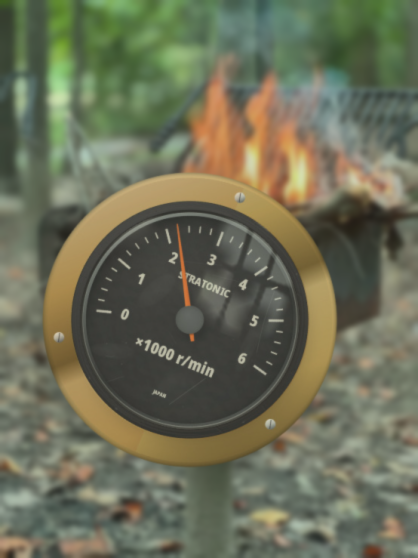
value=2200 unit=rpm
